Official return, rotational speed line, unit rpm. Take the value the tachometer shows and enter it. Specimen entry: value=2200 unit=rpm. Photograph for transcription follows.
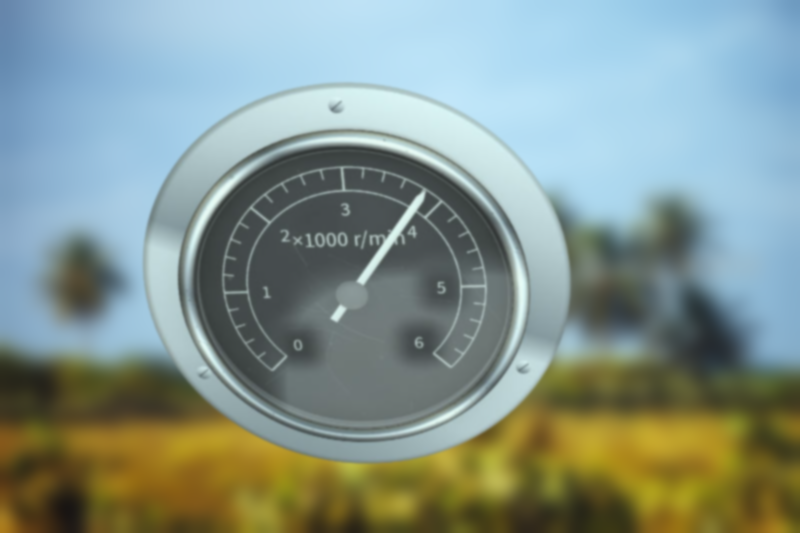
value=3800 unit=rpm
